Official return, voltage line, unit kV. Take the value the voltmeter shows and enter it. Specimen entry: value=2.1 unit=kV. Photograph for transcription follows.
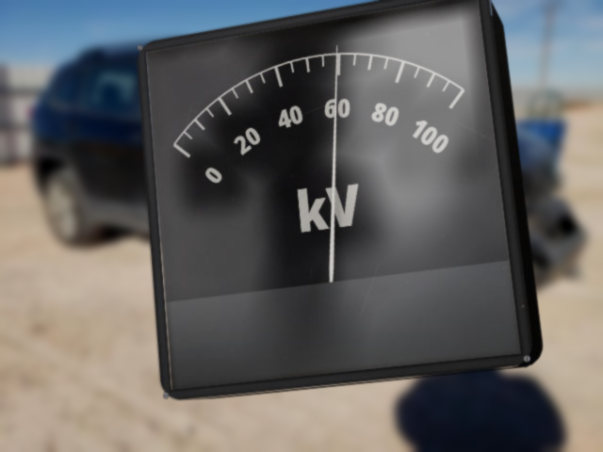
value=60 unit=kV
